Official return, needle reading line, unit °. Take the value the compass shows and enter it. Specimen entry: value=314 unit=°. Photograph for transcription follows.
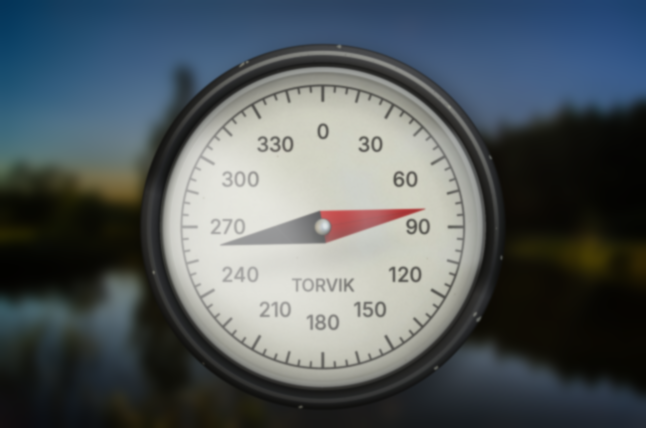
value=80 unit=°
